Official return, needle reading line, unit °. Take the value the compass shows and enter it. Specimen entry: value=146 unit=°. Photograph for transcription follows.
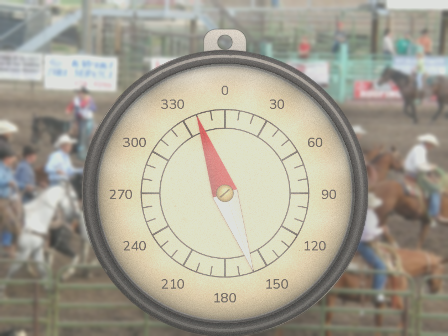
value=340 unit=°
